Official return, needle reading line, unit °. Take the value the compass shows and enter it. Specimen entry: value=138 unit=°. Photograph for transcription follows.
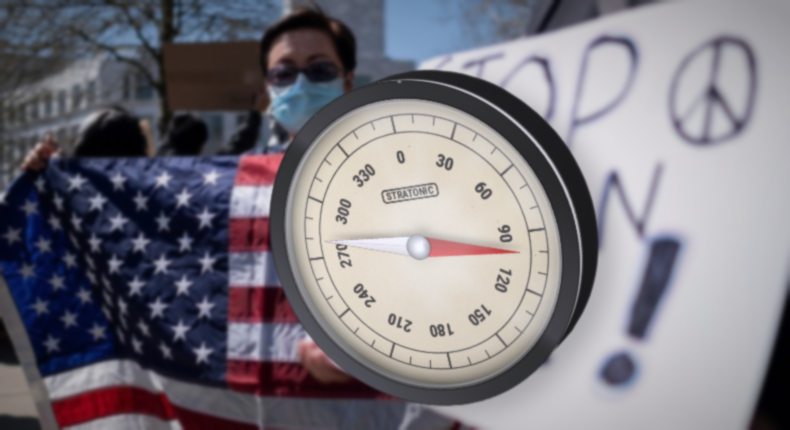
value=100 unit=°
